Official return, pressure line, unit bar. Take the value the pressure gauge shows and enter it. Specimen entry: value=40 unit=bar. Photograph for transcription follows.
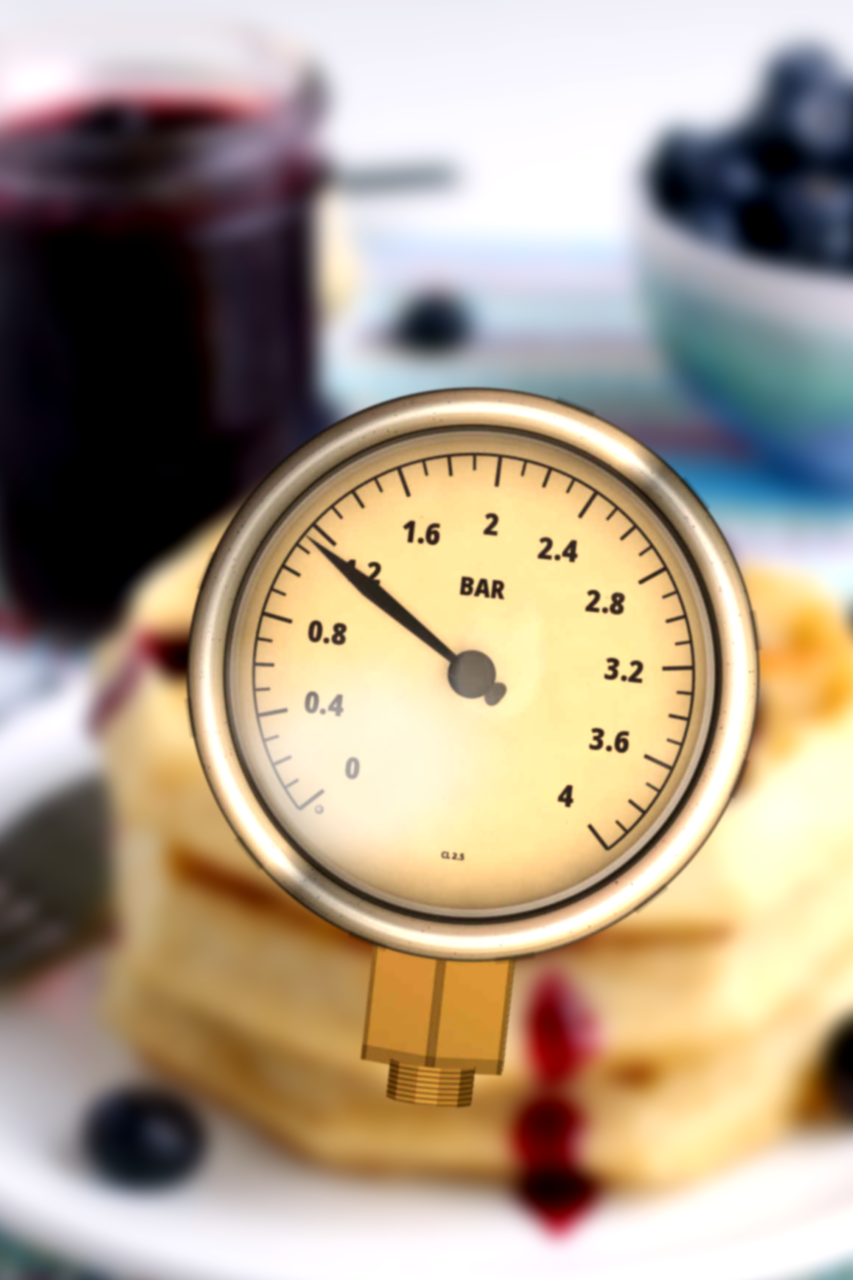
value=1.15 unit=bar
